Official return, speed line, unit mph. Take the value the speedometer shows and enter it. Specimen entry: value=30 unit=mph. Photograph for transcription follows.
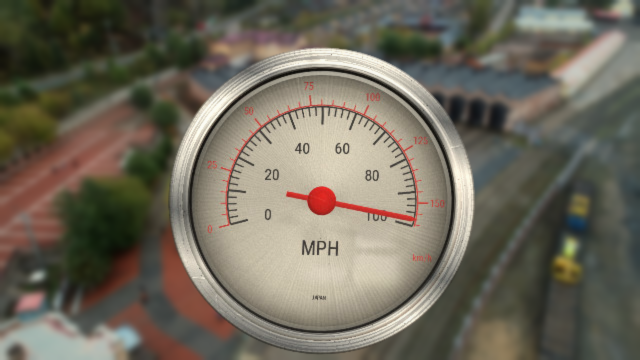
value=98 unit=mph
